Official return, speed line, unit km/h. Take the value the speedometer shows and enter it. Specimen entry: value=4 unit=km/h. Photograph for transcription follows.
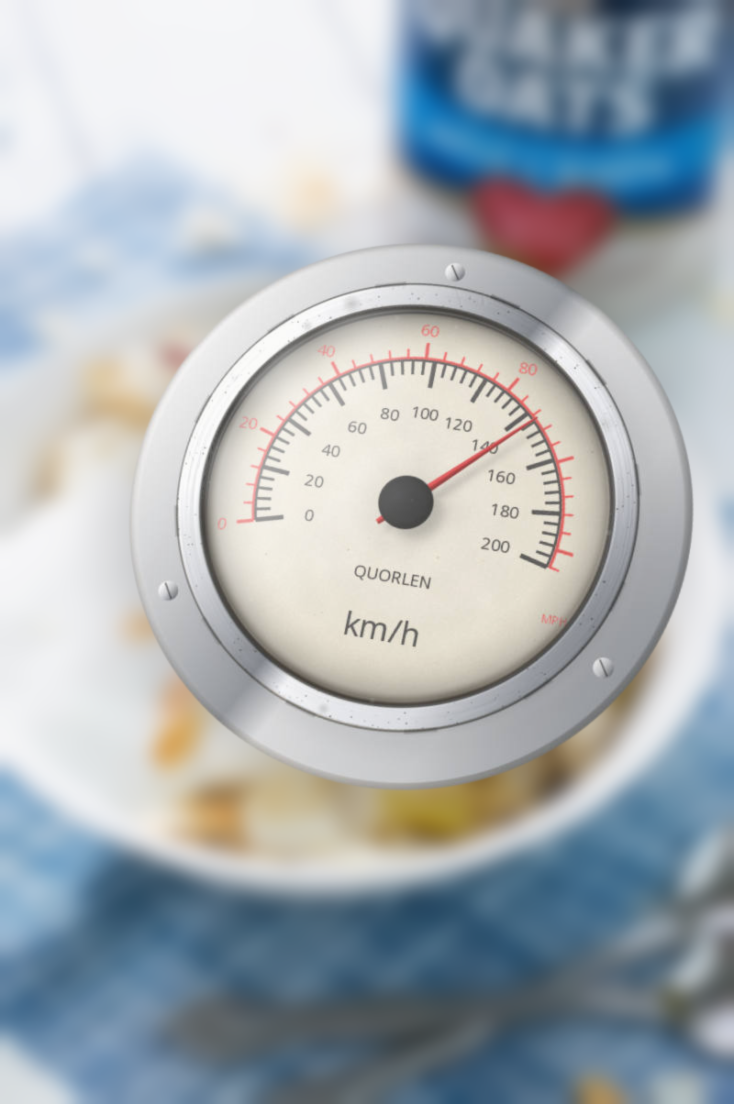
value=144 unit=km/h
